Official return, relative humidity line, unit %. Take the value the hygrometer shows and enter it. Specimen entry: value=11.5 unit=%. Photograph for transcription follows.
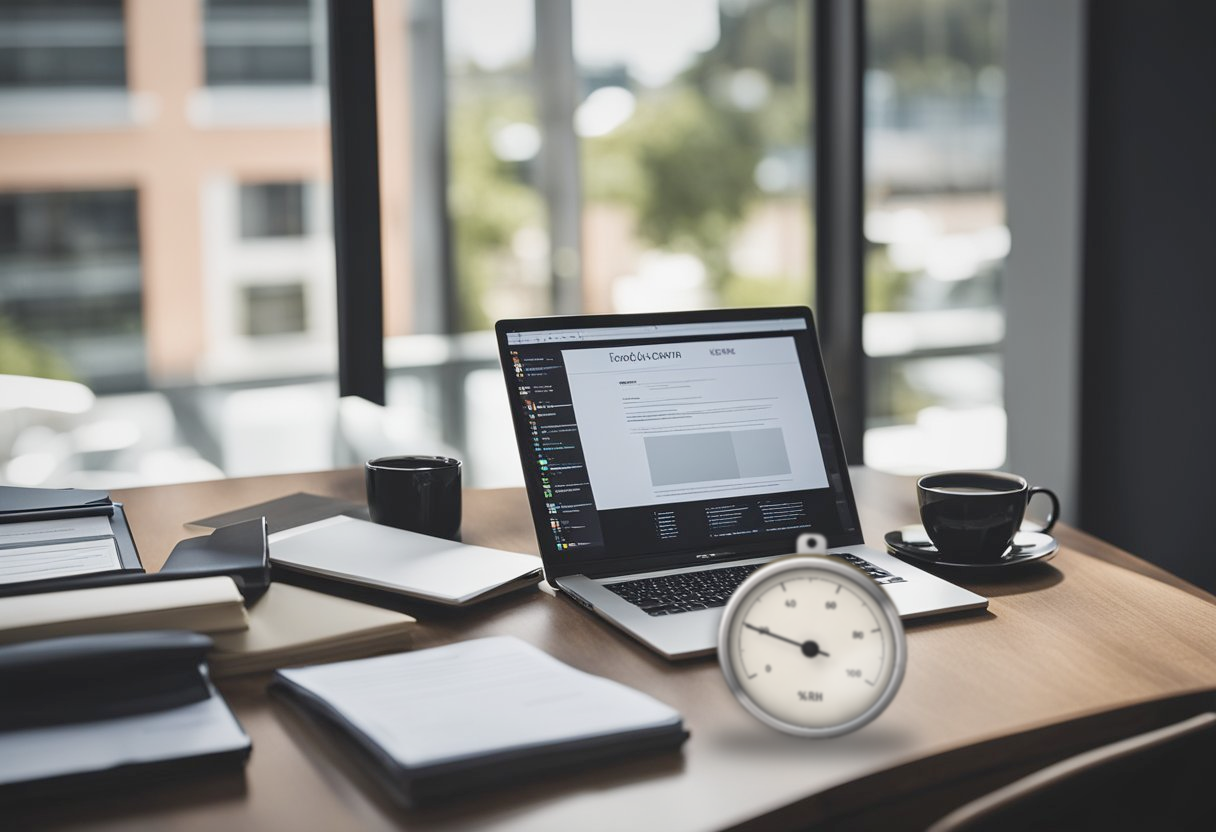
value=20 unit=%
